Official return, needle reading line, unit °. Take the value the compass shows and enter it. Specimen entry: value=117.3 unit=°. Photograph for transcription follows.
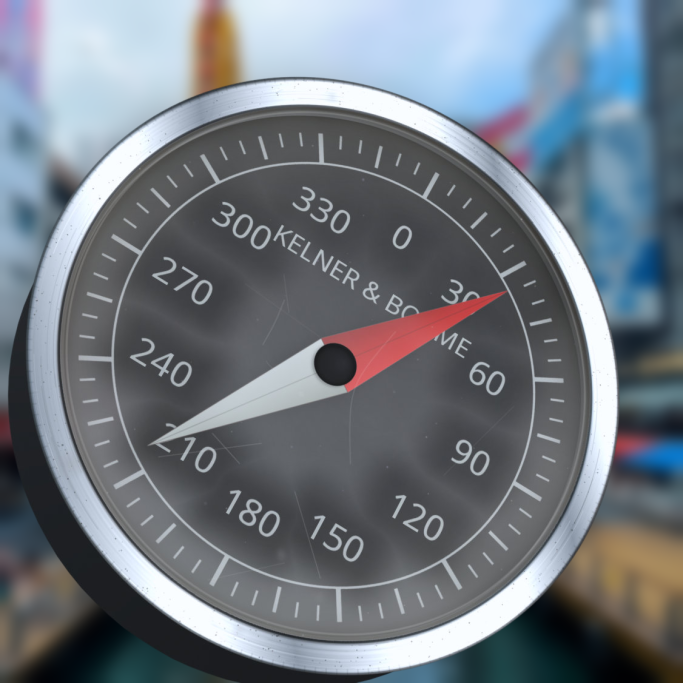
value=35 unit=°
